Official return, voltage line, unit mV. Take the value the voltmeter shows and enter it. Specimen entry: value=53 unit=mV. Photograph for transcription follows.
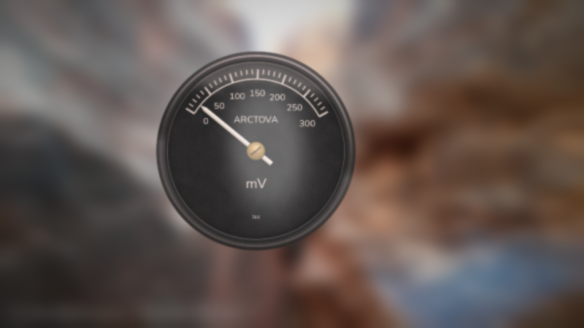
value=20 unit=mV
